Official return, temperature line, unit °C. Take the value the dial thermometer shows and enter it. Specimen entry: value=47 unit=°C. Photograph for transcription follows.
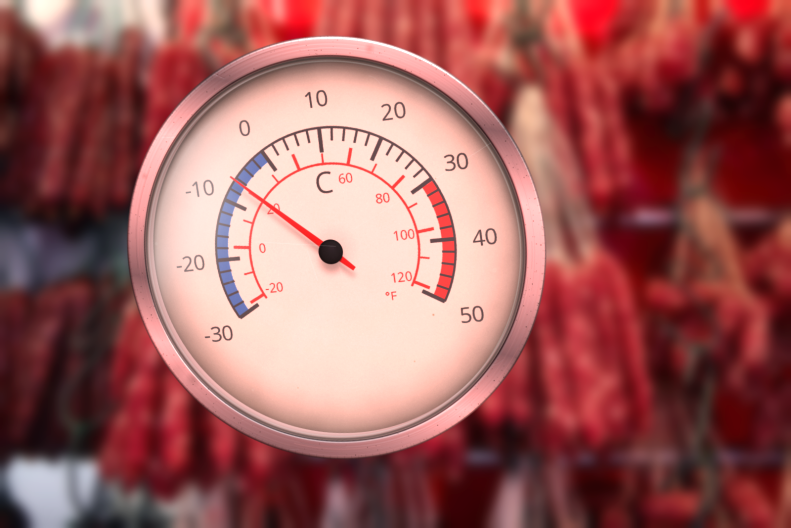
value=-6 unit=°C
